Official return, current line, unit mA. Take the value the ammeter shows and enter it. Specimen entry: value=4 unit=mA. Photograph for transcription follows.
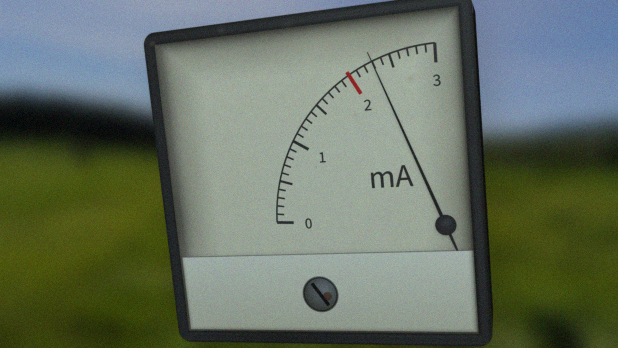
value=2.3 unit=mA
